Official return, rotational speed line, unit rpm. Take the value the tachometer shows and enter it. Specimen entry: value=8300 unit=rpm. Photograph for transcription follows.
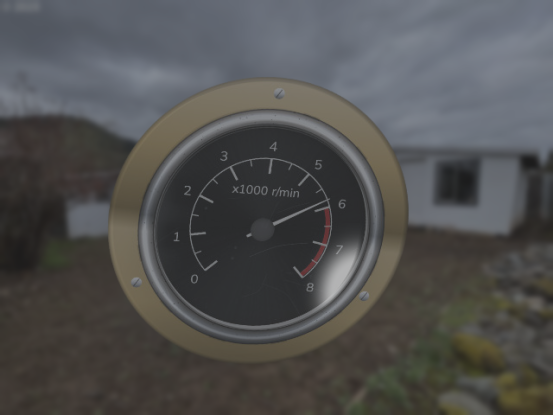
value=5750 unit=rpm
